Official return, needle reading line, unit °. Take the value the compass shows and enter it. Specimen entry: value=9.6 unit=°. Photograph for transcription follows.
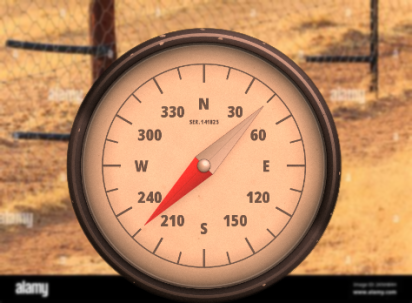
value=225 unit=°
